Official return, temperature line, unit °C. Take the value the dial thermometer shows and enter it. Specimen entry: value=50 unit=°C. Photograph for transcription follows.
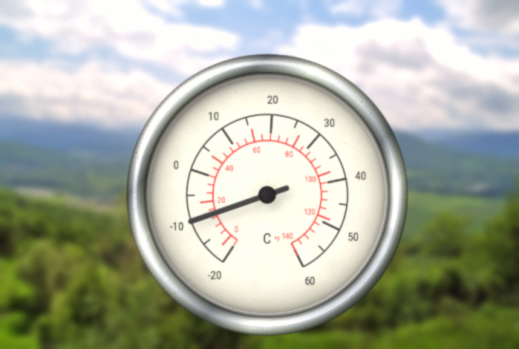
value=-10 unit=°C
